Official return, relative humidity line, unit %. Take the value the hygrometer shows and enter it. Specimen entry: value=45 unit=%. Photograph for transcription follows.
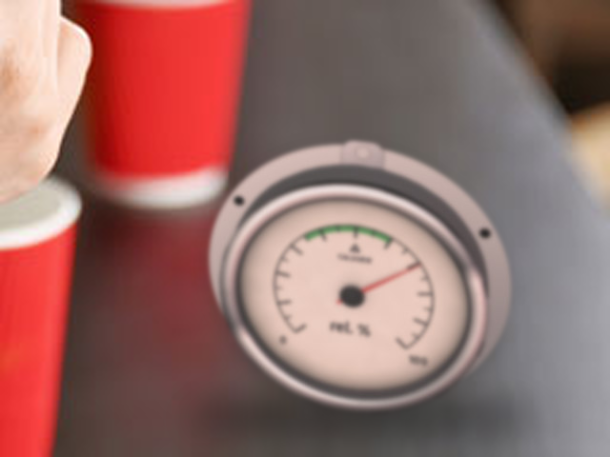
value=70 unit=%
